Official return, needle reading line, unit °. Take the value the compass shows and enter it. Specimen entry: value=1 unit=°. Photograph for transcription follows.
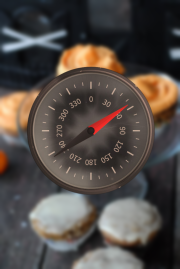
value=55 unit=°
